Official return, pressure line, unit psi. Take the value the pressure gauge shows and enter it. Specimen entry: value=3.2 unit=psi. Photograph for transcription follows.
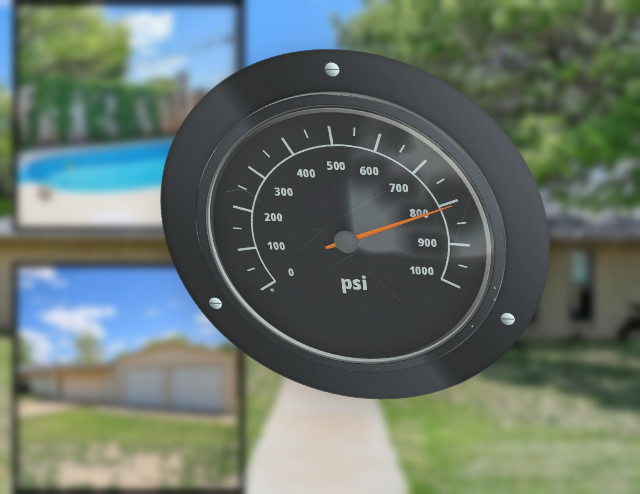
value=800 unit=psi
